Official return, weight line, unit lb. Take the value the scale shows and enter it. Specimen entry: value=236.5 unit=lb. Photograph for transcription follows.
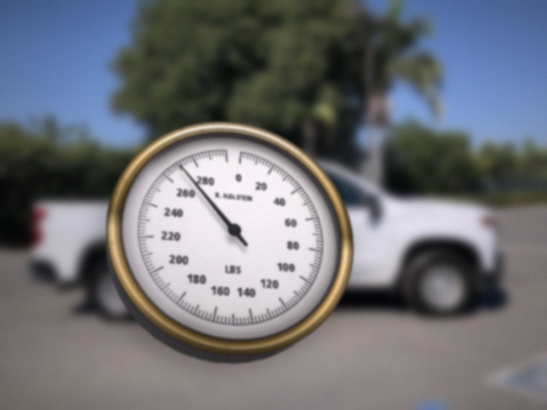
value=270 unit=lb
